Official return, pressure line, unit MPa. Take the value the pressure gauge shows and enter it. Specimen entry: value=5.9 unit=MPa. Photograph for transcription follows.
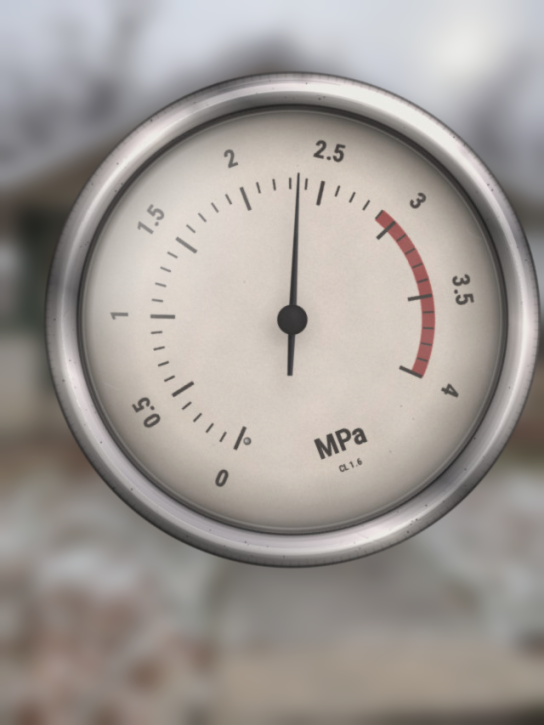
value=2.35 unit=MPa
